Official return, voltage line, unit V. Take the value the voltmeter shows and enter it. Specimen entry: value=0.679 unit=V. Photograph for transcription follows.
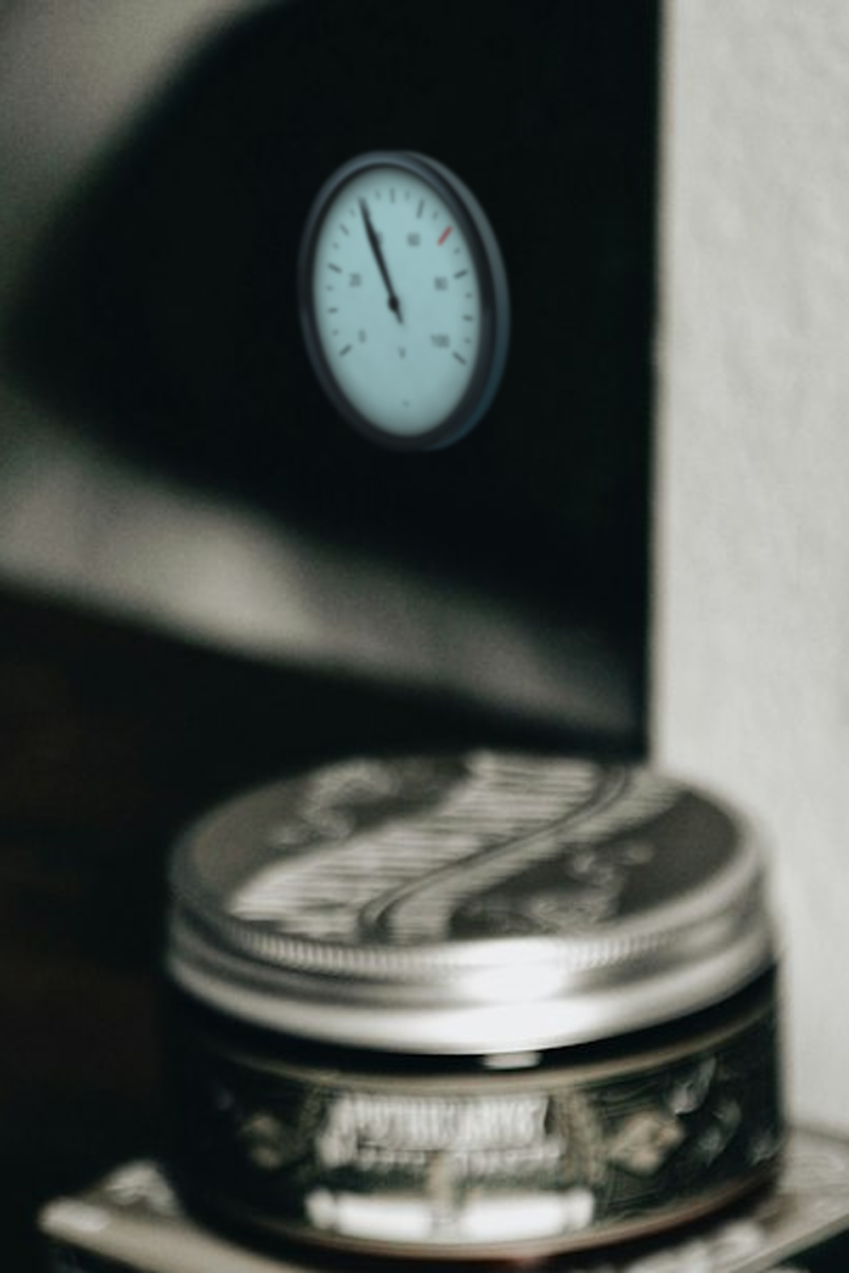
value=40 unit=V
